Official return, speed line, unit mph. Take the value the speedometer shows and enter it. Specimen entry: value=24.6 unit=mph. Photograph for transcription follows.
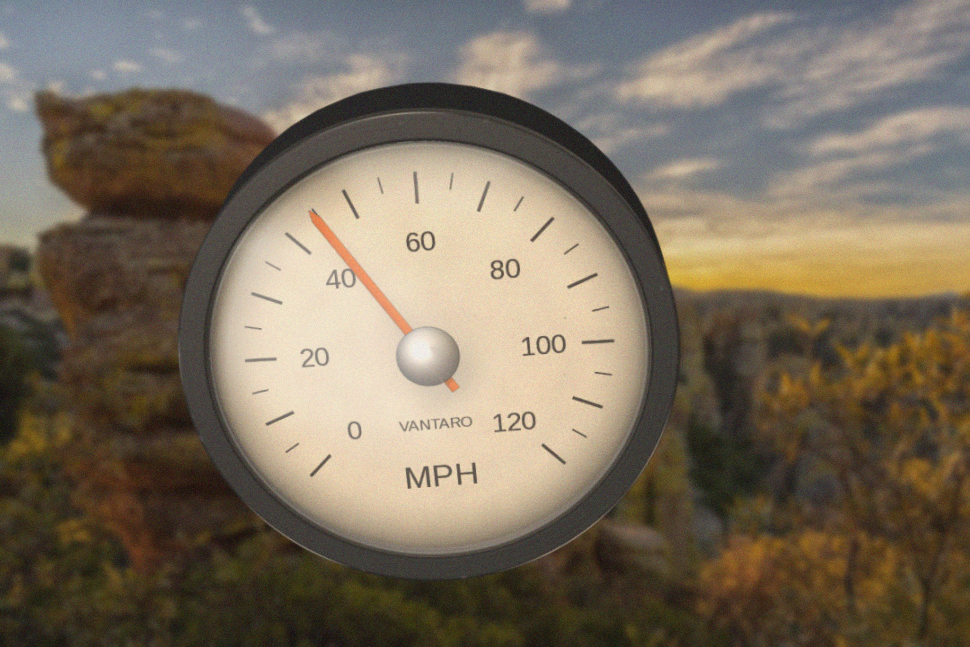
value=45 unit=mph
